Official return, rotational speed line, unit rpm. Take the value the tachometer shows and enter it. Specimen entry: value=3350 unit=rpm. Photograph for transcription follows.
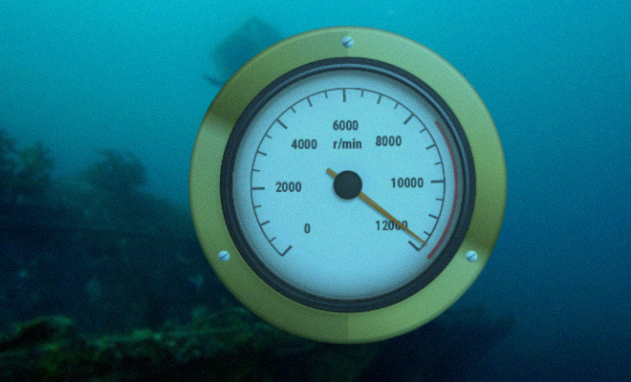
value=11750 unit=rpm
